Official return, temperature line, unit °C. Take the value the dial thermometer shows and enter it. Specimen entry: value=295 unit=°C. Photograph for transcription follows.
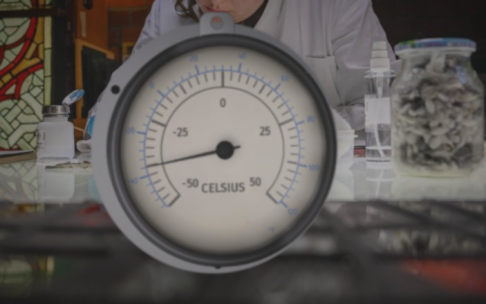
value=-37.5 unit=°C
